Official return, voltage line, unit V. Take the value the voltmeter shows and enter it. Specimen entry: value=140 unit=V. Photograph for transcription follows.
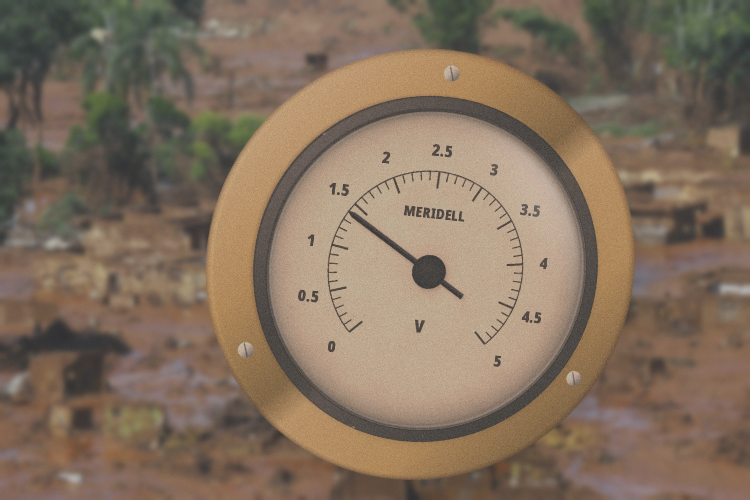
value=1.4 unit=V
